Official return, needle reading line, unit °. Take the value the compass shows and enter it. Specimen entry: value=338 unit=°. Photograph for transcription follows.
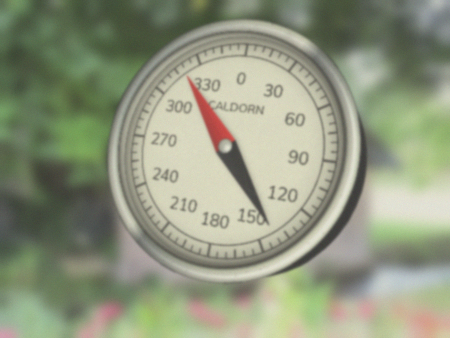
value=320 unit=°
